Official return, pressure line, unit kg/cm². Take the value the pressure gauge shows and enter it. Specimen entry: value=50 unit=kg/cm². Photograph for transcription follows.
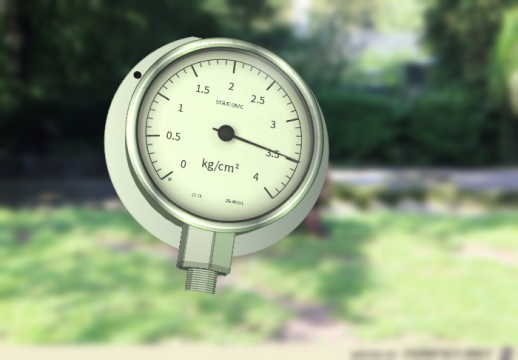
value=3.5 unit=kg/cm²
